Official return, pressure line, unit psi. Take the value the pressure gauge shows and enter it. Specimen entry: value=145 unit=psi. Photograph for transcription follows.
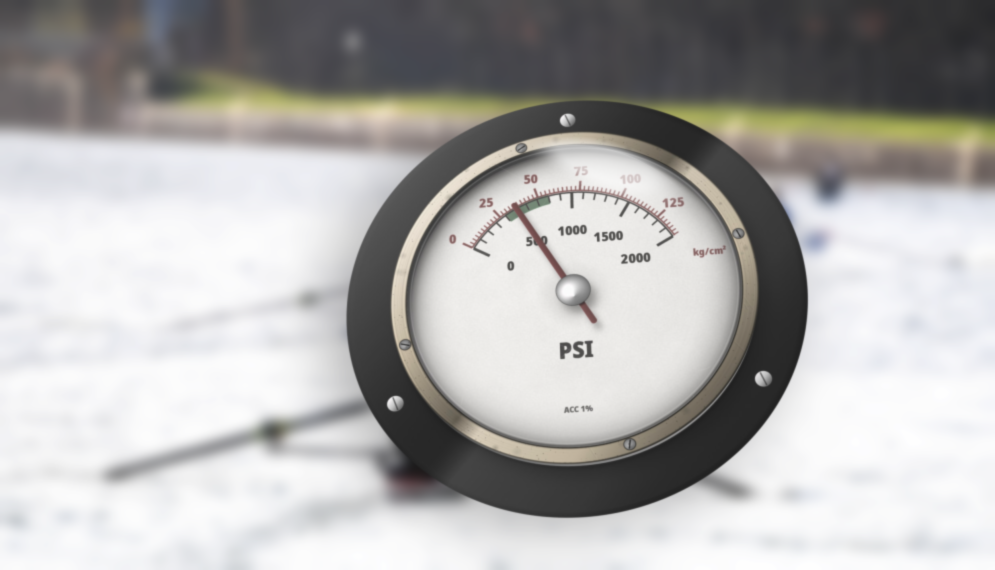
value=500 unit=psi
